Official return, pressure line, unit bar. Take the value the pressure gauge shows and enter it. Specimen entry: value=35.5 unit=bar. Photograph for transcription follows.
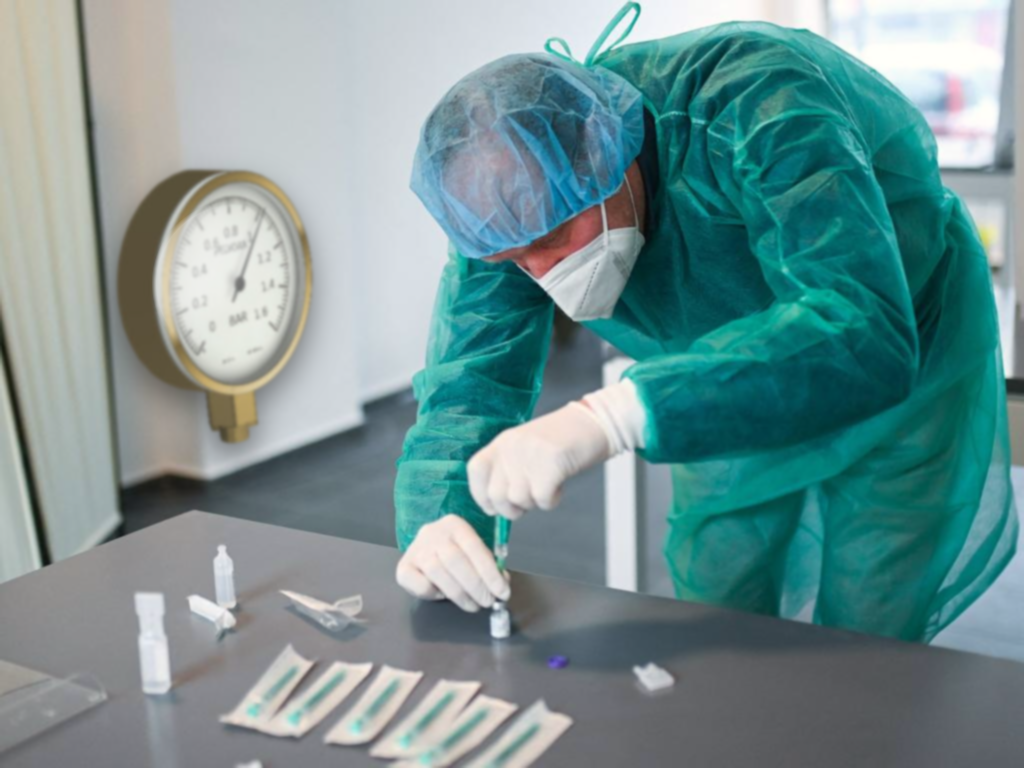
value=1 unit=bar
